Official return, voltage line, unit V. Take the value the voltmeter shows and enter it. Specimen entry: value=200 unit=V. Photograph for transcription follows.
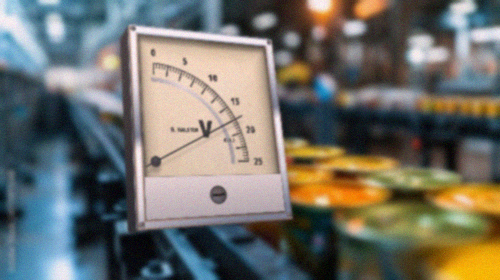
value=17.5 unit=V
